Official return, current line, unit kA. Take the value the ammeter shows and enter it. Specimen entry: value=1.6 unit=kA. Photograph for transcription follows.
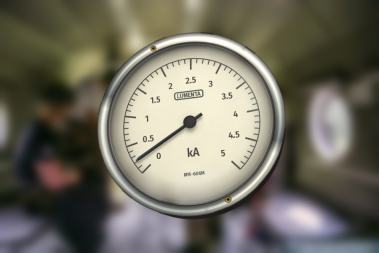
value=0.2 unit=kA
